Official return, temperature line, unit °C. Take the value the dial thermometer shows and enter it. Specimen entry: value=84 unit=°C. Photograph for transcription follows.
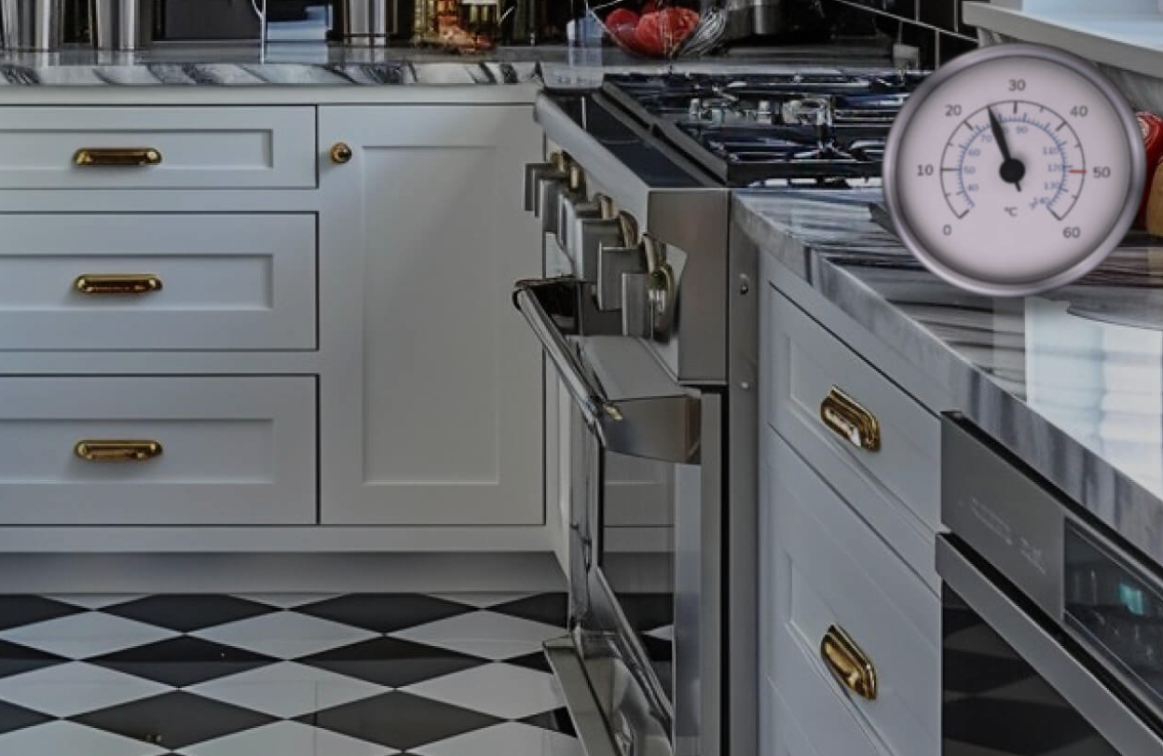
value=25 unit=°C
